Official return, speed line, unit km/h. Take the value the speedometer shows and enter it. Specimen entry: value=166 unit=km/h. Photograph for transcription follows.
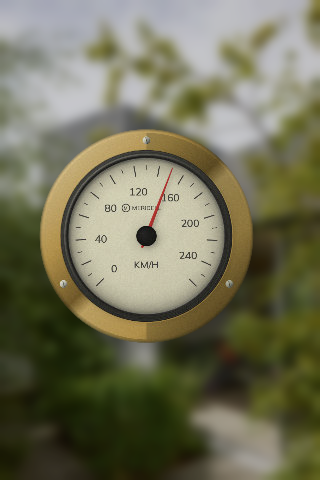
value=150 unit=km/h
